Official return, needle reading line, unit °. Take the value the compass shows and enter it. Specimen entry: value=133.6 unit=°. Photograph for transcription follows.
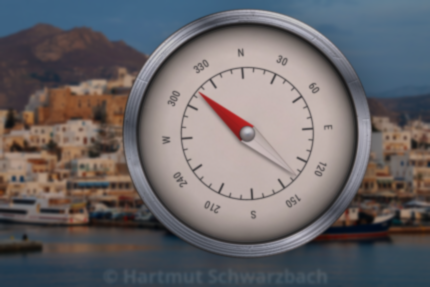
value=315 unit=°
